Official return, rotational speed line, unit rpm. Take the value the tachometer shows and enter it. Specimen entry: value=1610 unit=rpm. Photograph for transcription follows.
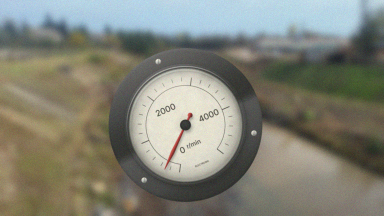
value=300 unit=rpm
